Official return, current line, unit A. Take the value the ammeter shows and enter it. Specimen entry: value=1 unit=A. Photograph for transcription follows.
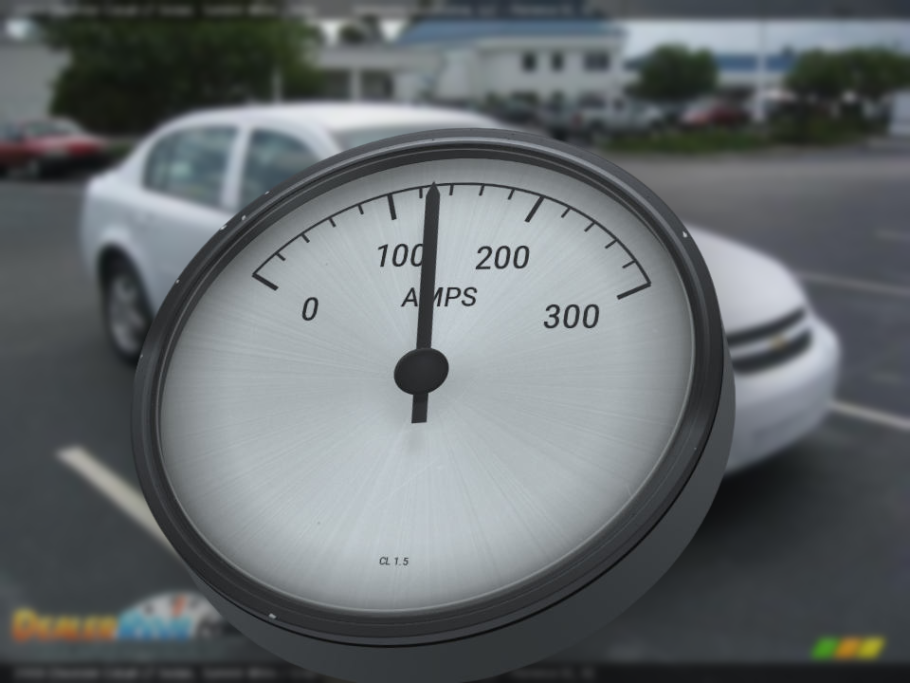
value=130 unit=A
